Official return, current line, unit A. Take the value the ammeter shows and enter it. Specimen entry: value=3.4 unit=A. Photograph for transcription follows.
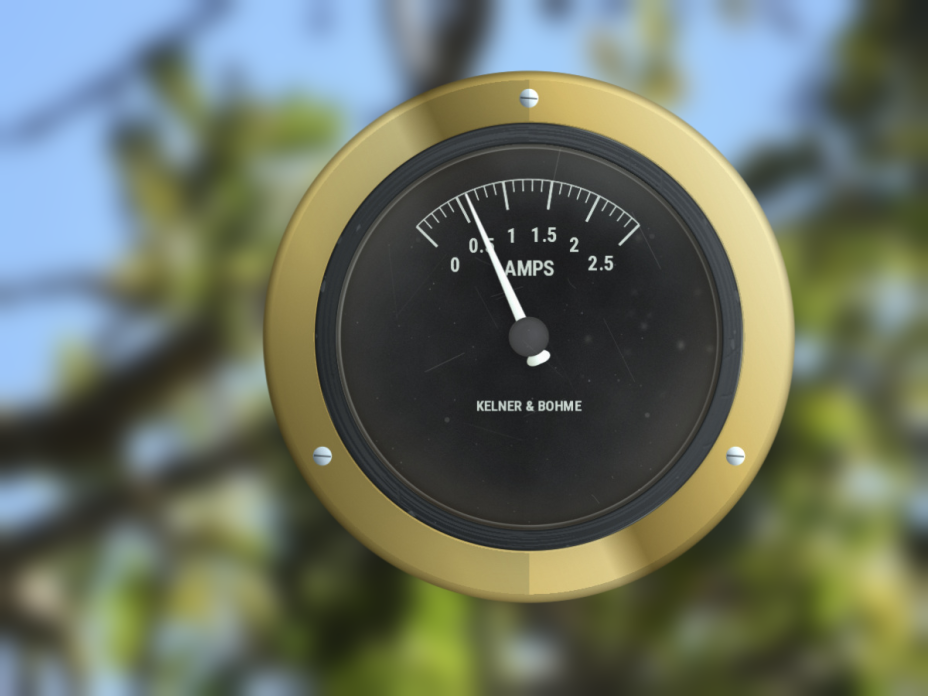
value=0.6 unit=A
